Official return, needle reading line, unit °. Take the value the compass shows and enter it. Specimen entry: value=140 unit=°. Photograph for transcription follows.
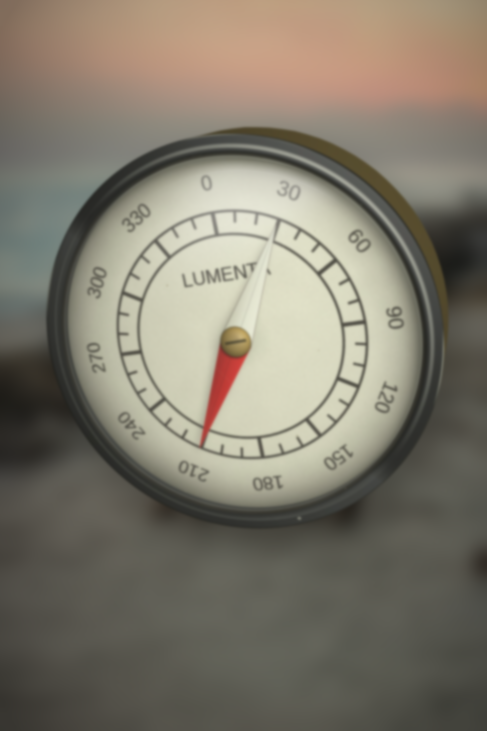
value=210 unit=°
